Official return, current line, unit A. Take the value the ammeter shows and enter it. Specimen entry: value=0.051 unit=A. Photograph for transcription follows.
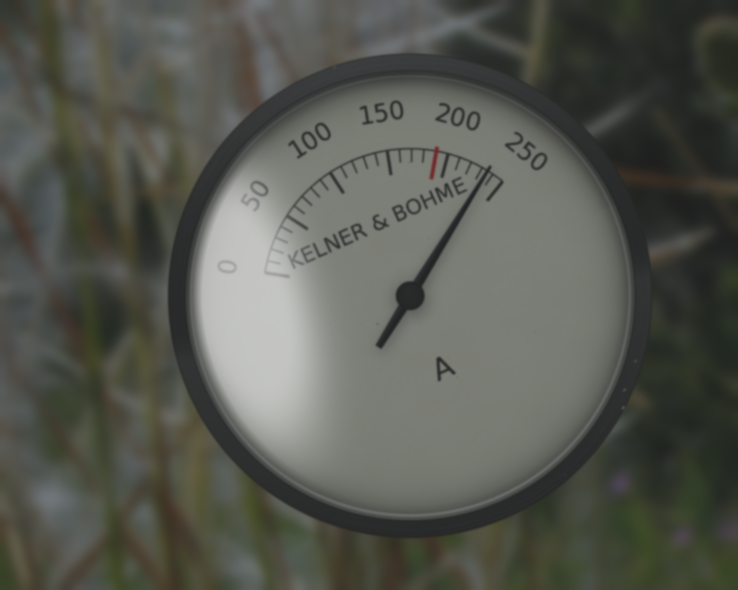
value=235 unit=A
